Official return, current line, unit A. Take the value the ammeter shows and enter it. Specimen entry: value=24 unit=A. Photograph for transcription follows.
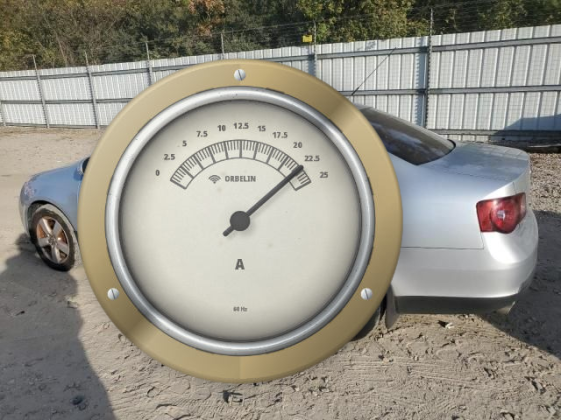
value=22.5 unit=A
